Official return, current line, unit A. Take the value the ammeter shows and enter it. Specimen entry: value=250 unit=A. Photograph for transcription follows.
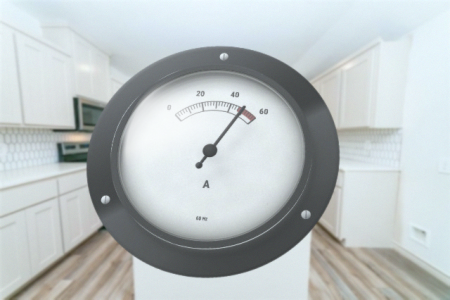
value=50 unit=A
